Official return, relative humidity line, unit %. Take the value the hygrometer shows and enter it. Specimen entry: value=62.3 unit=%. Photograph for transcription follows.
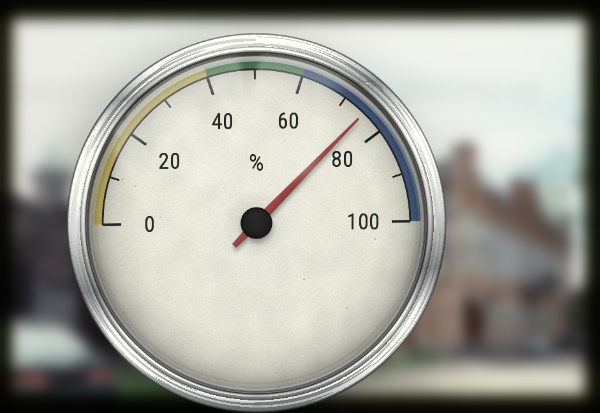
value=75 unit=%
